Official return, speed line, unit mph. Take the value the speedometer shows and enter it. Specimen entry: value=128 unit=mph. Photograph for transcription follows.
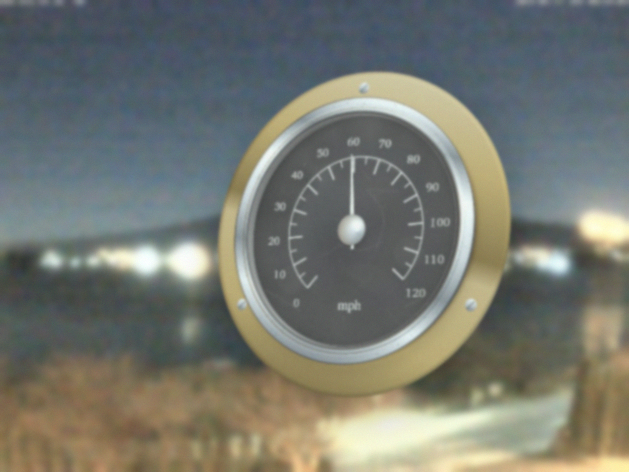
value=60 unit=mph
